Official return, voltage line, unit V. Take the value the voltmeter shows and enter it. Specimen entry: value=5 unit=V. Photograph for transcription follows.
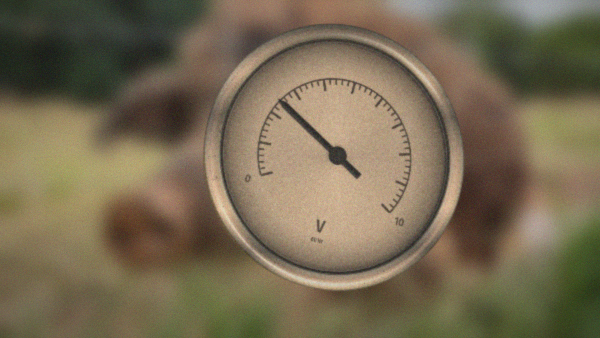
value=2.4 unit=V
